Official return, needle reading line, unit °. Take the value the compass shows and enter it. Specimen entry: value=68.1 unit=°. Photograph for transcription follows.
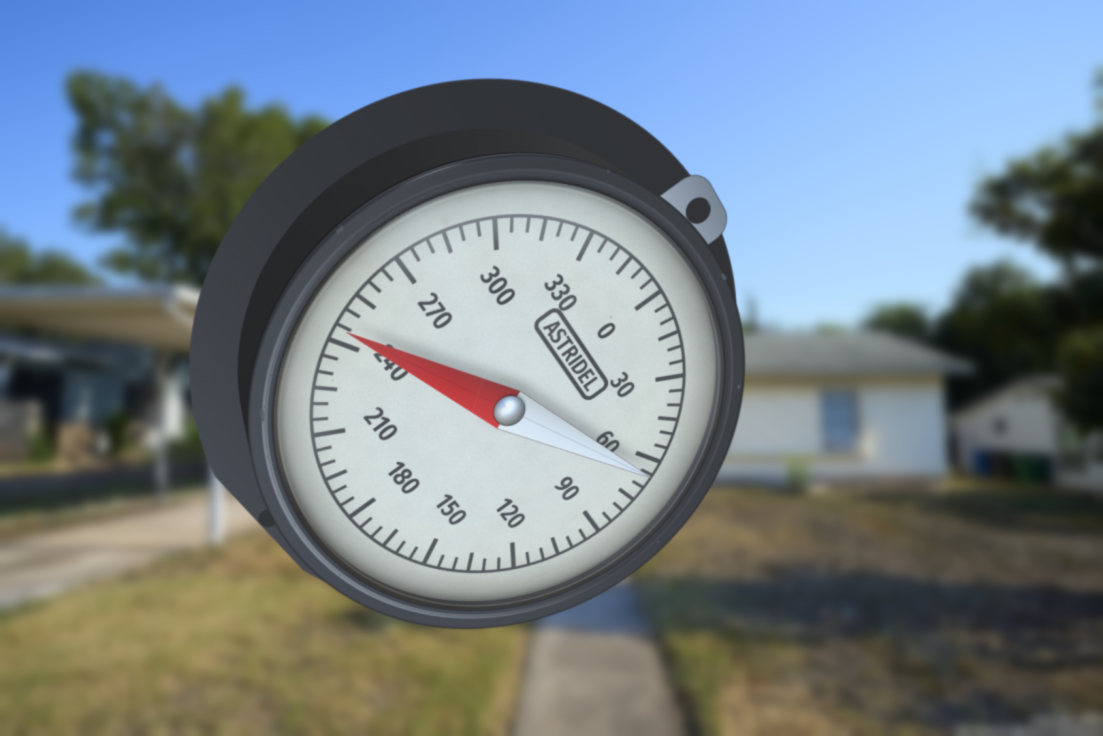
value=245 unit=°
